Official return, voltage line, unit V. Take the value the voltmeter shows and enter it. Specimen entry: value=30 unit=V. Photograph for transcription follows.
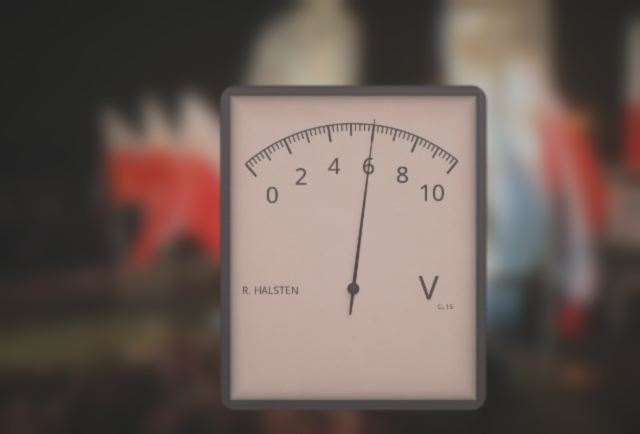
value=6 unit=V
